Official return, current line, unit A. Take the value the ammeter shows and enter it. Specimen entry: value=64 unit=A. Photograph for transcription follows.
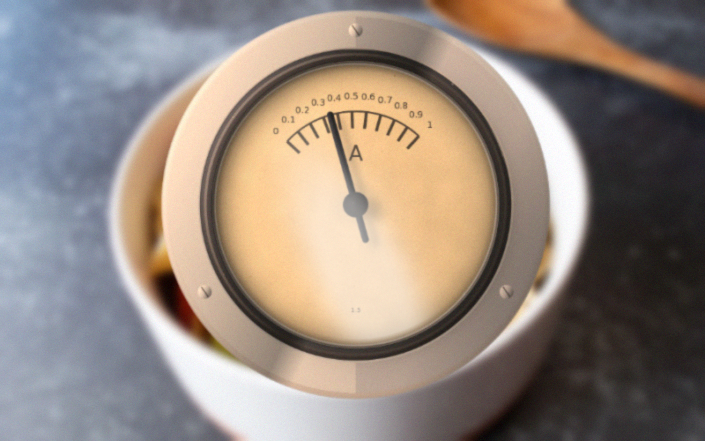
value=0.35 unit=A
